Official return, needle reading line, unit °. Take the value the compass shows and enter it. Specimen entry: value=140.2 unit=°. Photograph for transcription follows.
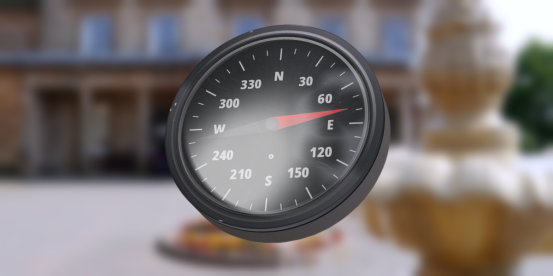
value=80 unit=°
